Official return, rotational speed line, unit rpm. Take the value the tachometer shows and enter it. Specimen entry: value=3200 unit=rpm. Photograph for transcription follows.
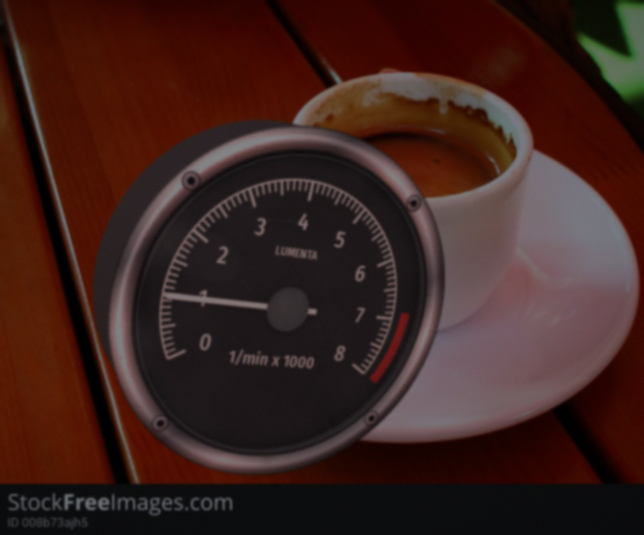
value=1000 unit=rpm
